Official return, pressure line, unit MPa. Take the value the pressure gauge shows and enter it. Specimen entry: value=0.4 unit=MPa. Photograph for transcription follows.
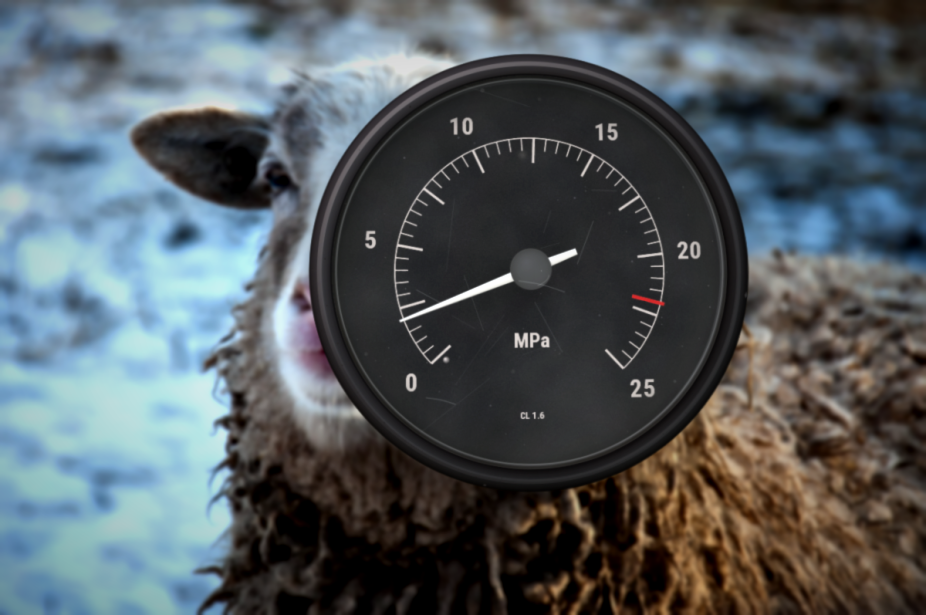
value=2 unit=MPa
